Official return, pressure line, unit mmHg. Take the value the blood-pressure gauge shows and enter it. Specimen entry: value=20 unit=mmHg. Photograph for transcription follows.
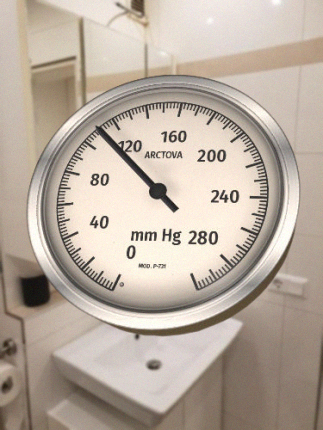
value=110 unit=mmHg
